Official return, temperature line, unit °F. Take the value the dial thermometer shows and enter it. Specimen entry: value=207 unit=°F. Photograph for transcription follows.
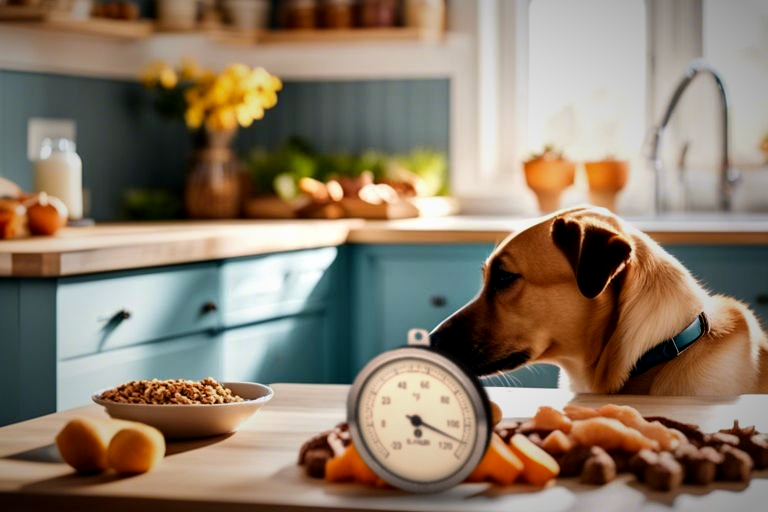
value=110 unit=°F
